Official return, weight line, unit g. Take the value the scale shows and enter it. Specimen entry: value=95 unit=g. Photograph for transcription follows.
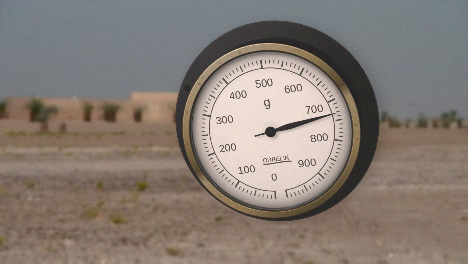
value=730 unit=g
